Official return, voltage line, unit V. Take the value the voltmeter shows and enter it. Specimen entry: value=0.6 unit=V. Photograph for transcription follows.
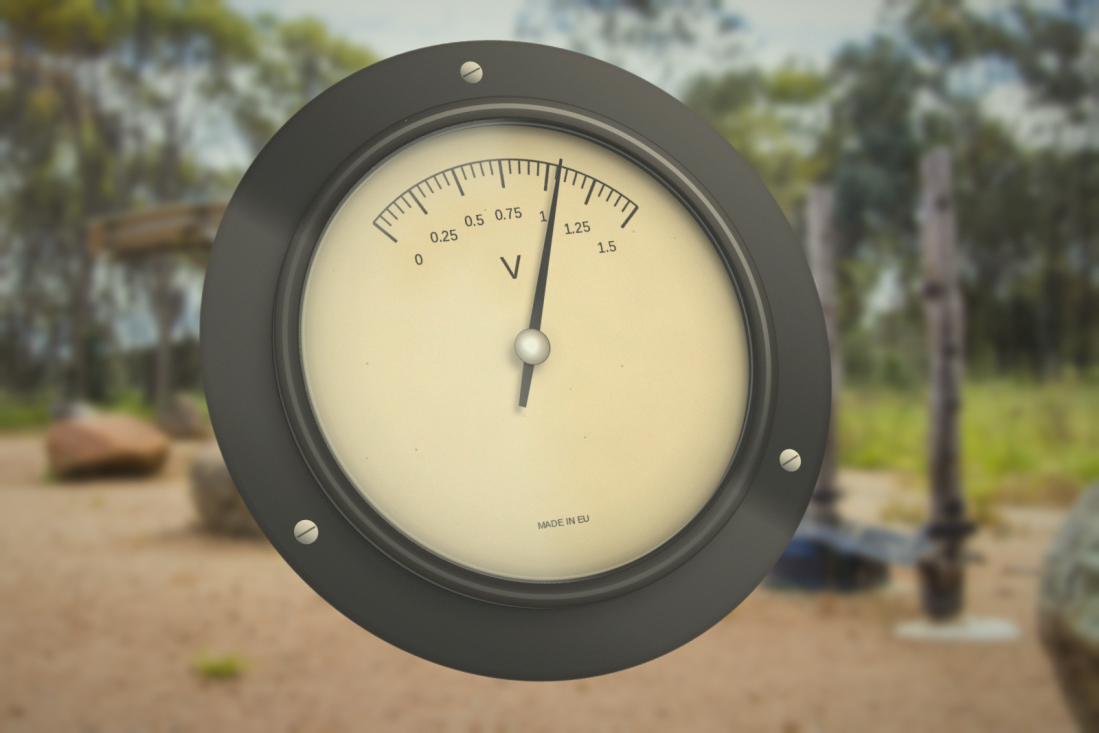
value=1.05 unit=V
